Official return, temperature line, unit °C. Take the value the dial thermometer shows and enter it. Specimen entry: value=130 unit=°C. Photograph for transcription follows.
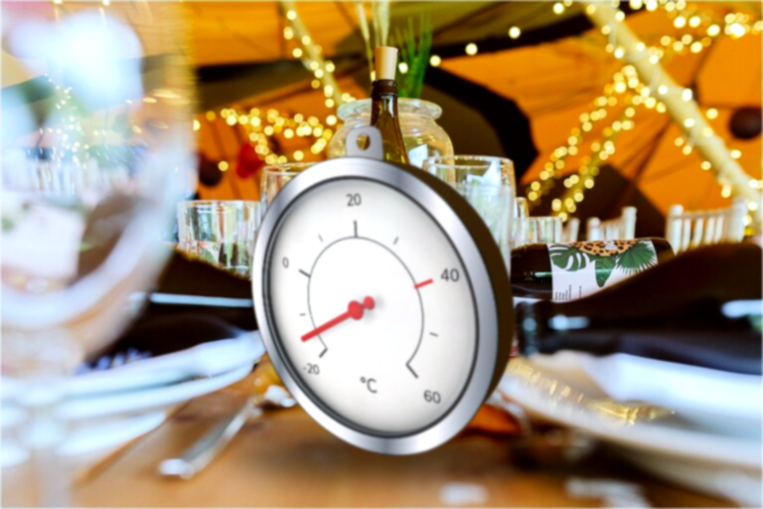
value=-15 unit=°C
